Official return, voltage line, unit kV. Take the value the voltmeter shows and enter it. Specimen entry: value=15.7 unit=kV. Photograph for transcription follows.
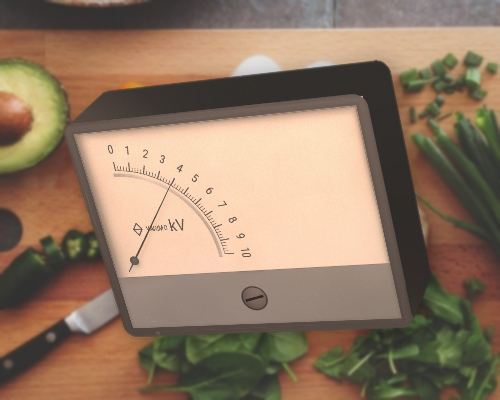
value=4 unit=kV
